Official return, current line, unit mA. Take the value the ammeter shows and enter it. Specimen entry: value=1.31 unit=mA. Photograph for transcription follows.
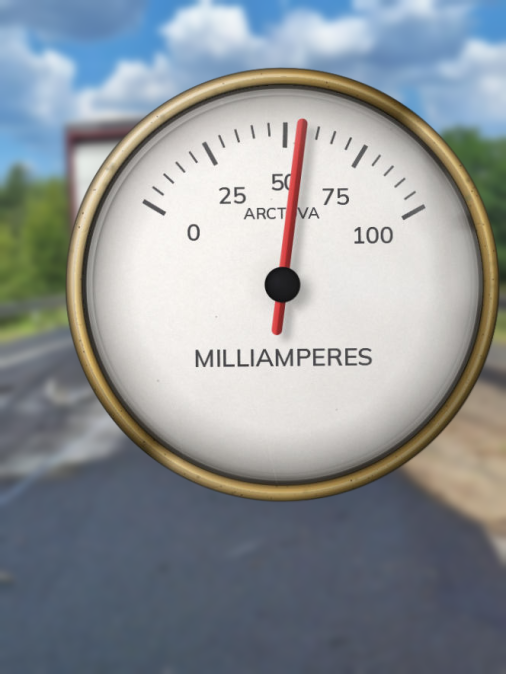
value=55 unit=mA
